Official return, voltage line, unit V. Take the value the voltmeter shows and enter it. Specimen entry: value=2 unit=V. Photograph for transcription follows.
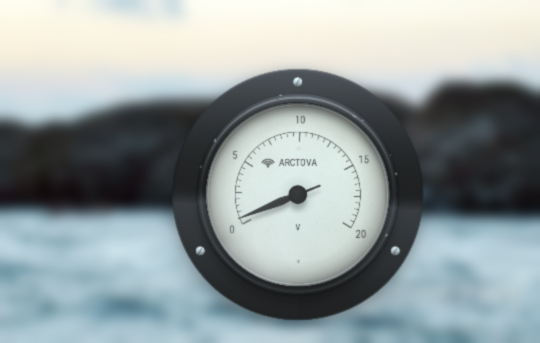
value=0.5 unit=V
